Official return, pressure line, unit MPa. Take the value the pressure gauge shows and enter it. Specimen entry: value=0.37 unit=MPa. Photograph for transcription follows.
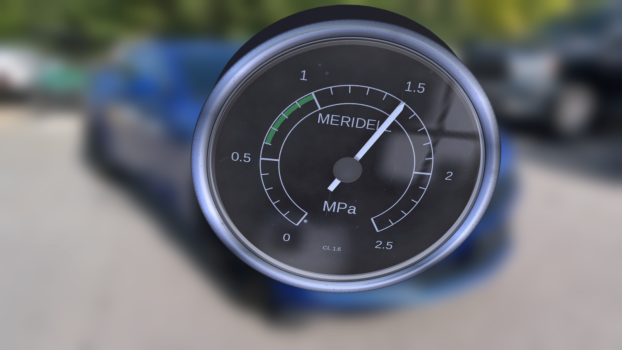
value=1.5 unit=MPa
